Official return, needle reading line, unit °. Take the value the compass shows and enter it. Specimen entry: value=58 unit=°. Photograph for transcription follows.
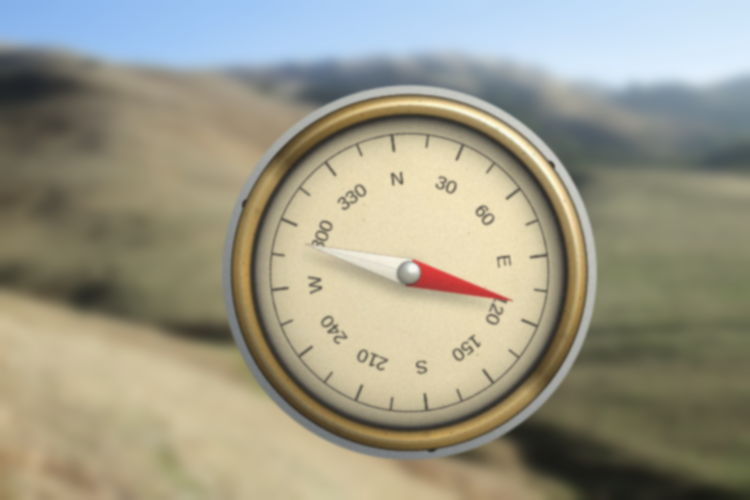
value=112.5 unit=°
